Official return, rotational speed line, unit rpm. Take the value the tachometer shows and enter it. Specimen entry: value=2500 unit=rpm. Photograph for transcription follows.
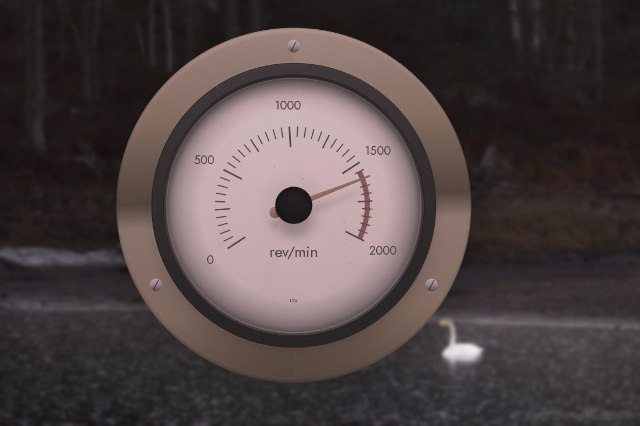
value=1600 unit=rpm
